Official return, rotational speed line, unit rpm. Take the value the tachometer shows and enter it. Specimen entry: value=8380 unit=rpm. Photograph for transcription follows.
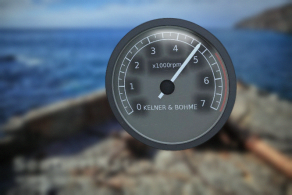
value=4750 unit=rpm
